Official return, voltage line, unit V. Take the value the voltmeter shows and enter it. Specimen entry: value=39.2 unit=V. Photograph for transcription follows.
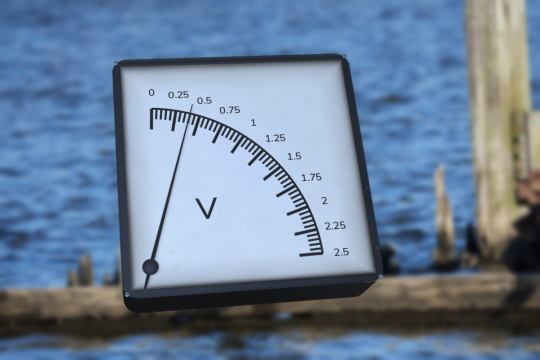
value=0.4 unit=V
